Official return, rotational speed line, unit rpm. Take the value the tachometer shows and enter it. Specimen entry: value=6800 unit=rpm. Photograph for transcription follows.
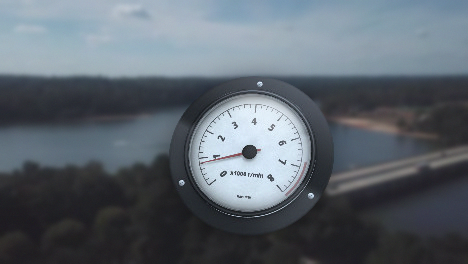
value=800 unit=rpm
